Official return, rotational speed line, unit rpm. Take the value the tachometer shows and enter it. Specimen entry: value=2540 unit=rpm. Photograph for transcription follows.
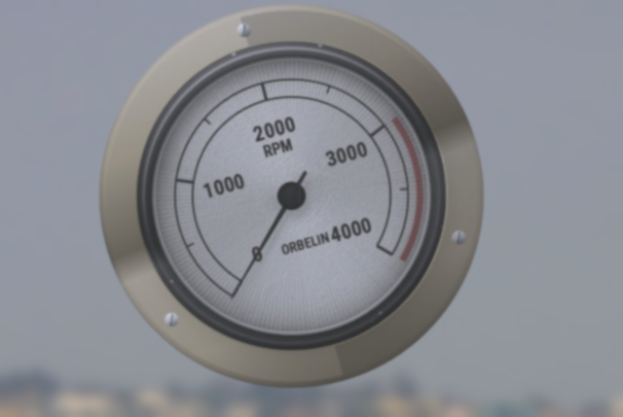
value=0 unit=rpm
